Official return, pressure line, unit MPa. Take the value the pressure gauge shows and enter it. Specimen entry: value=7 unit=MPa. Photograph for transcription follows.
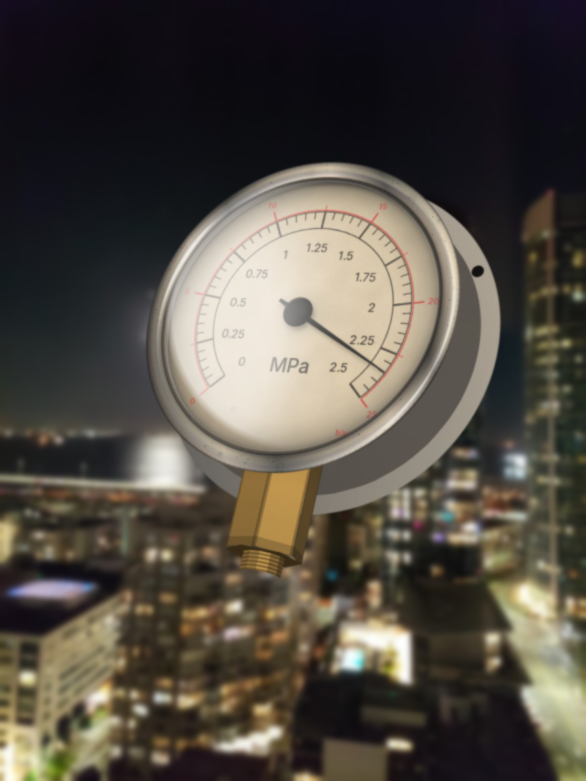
value=2.35 unit=MPa
